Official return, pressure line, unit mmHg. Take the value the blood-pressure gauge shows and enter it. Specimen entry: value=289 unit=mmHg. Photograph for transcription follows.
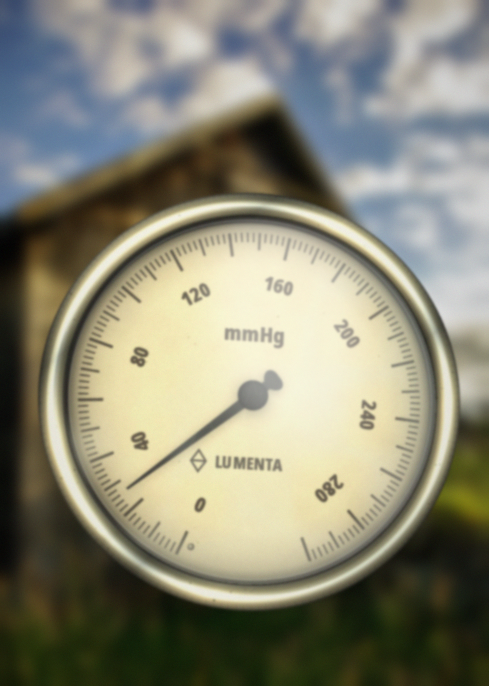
value=26 unit=mmHg
